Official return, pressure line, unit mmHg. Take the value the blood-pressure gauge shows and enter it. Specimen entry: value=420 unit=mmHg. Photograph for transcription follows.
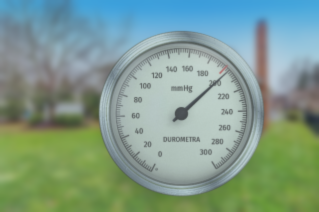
value=200 unit=mmHg
